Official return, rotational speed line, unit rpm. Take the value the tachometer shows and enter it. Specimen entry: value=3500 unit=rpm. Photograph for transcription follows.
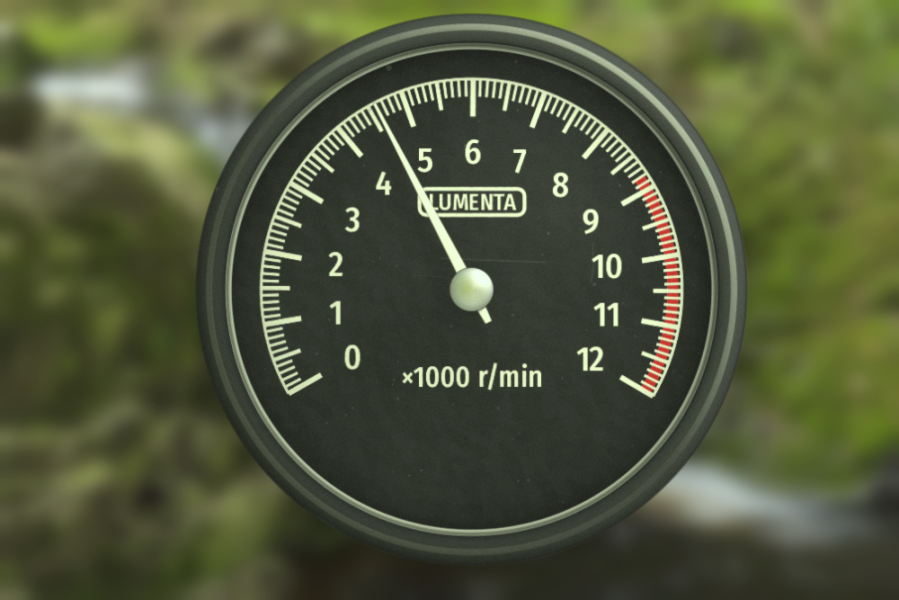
value=4600 unit=rpm
